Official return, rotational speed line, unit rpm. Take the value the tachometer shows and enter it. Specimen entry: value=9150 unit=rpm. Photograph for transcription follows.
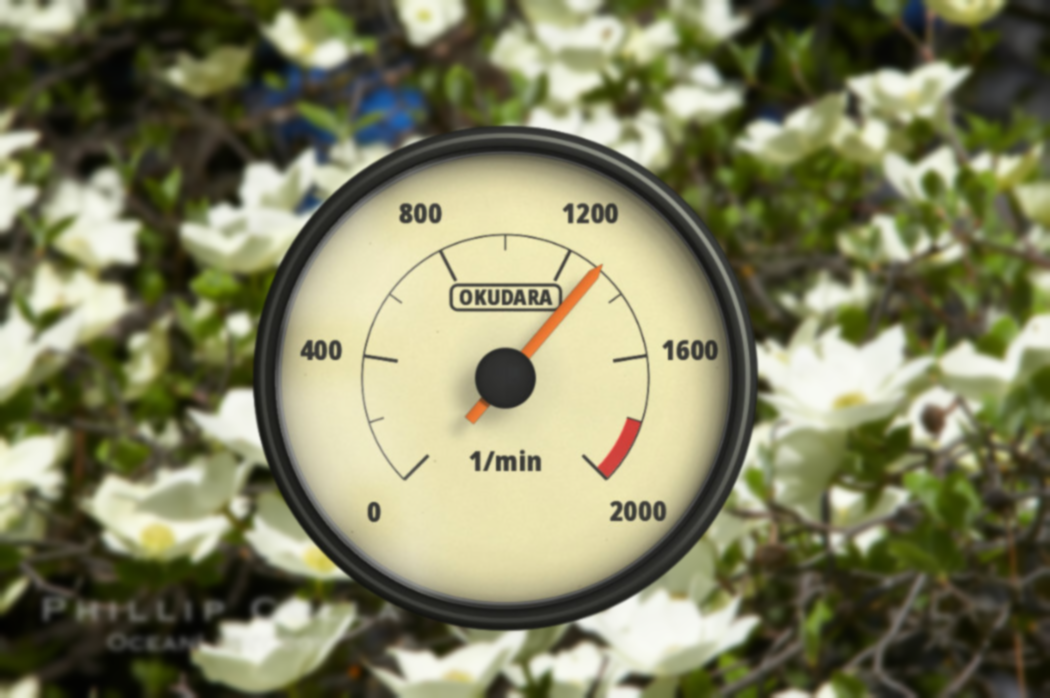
value=1300 unit=rpm
